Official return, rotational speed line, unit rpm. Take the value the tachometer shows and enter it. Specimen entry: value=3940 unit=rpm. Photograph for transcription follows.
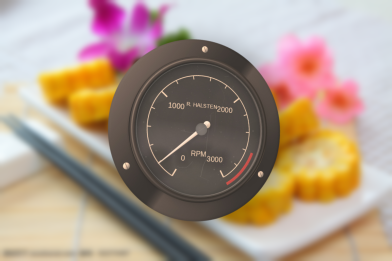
value=200 unit=rpm
